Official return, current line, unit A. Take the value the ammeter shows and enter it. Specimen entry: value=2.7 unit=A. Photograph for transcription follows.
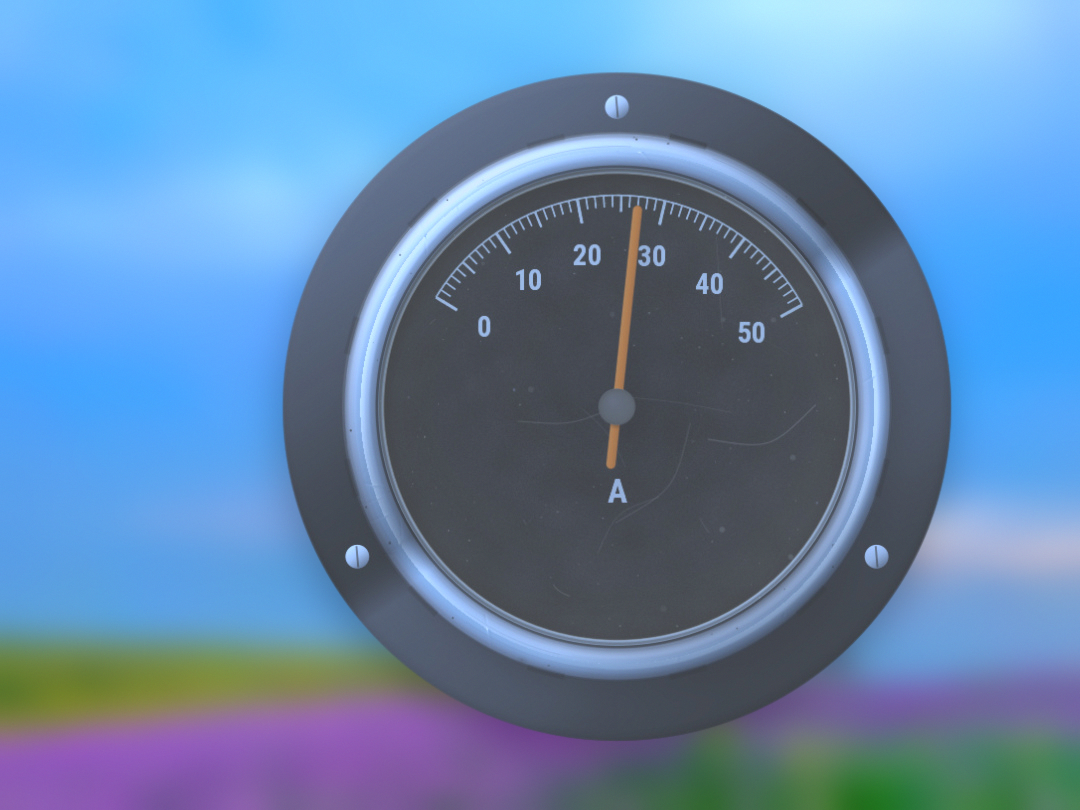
value=27 unit=A
